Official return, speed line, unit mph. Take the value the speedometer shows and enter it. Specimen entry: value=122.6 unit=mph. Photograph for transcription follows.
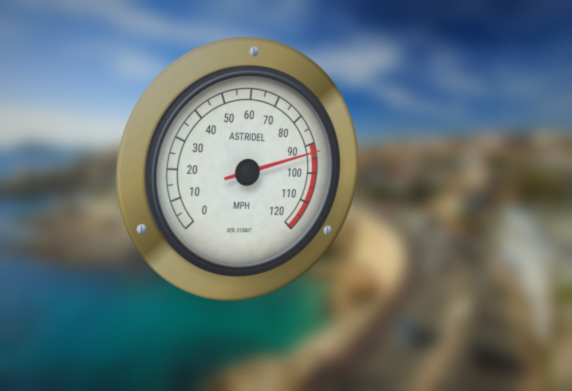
value=92.5 unit=mph
